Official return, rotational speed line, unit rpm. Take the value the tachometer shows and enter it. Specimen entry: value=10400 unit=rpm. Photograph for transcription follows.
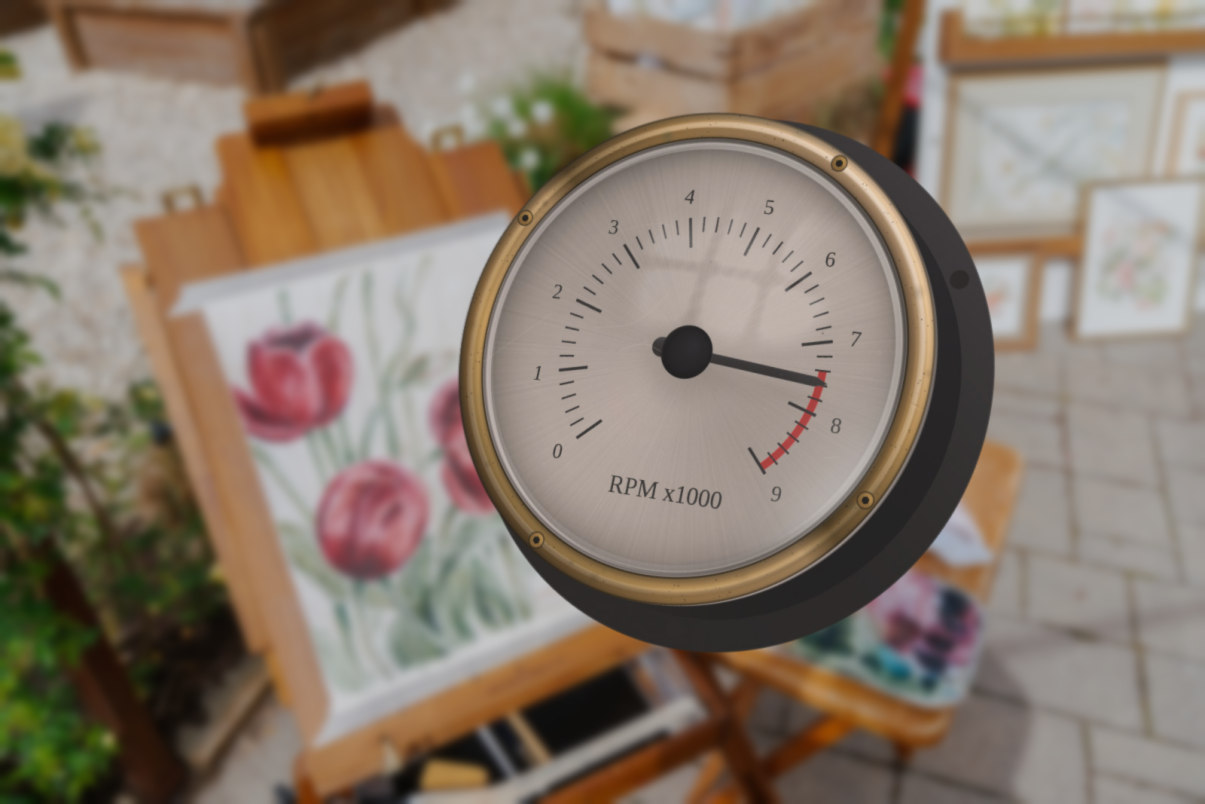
value=7600 unit=rpm
